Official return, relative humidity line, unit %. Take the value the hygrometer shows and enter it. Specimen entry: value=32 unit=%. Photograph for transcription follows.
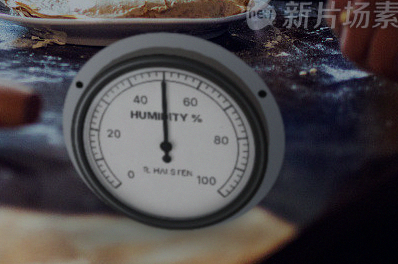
value=50 unit=%
